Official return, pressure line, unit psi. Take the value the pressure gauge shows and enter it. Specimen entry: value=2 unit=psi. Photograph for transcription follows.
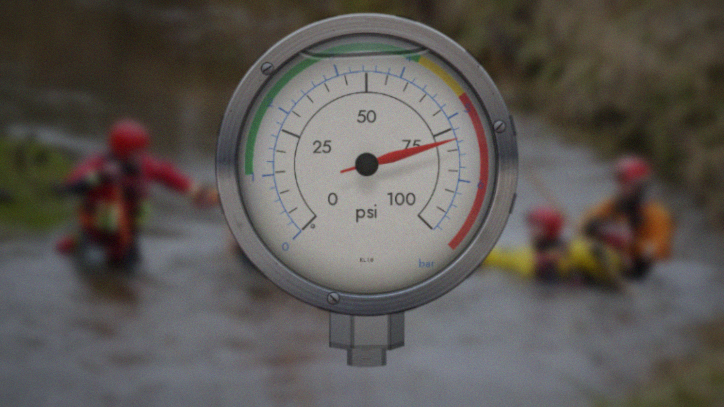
value=77.5 unit=psi
